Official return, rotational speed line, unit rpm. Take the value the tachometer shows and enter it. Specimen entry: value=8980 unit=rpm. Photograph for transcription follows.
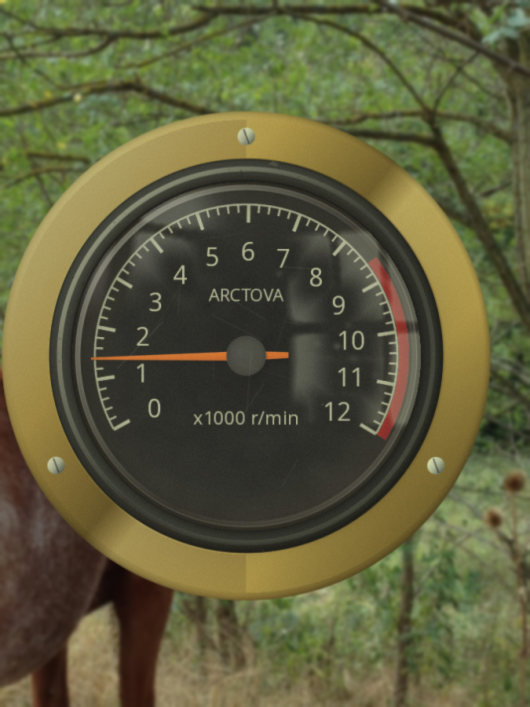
value=1400 unit=rpm
